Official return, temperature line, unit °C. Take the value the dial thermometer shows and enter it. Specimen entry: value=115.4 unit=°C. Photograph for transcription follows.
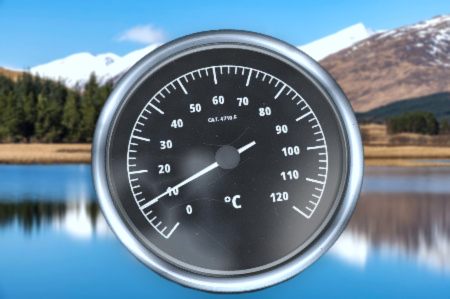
value=10 unit=°C
